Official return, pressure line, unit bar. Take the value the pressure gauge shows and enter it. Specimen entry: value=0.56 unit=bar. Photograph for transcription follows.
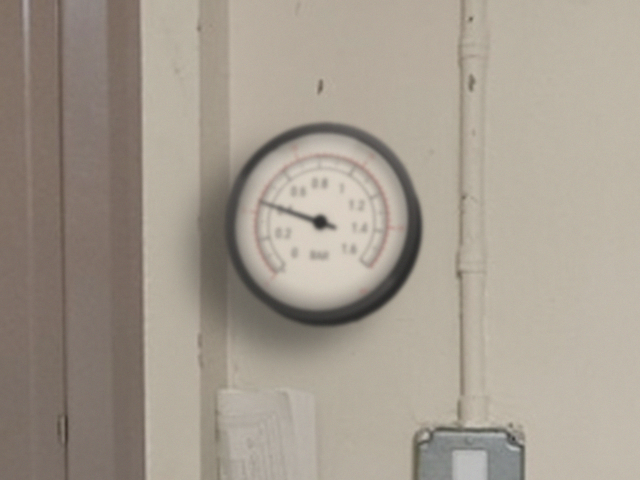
value=0.4 unit=bar
